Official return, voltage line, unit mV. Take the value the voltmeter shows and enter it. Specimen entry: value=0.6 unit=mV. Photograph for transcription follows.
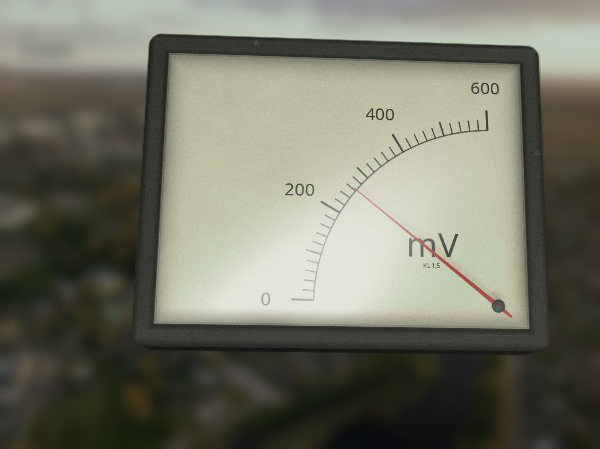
value=260 unit=mV
